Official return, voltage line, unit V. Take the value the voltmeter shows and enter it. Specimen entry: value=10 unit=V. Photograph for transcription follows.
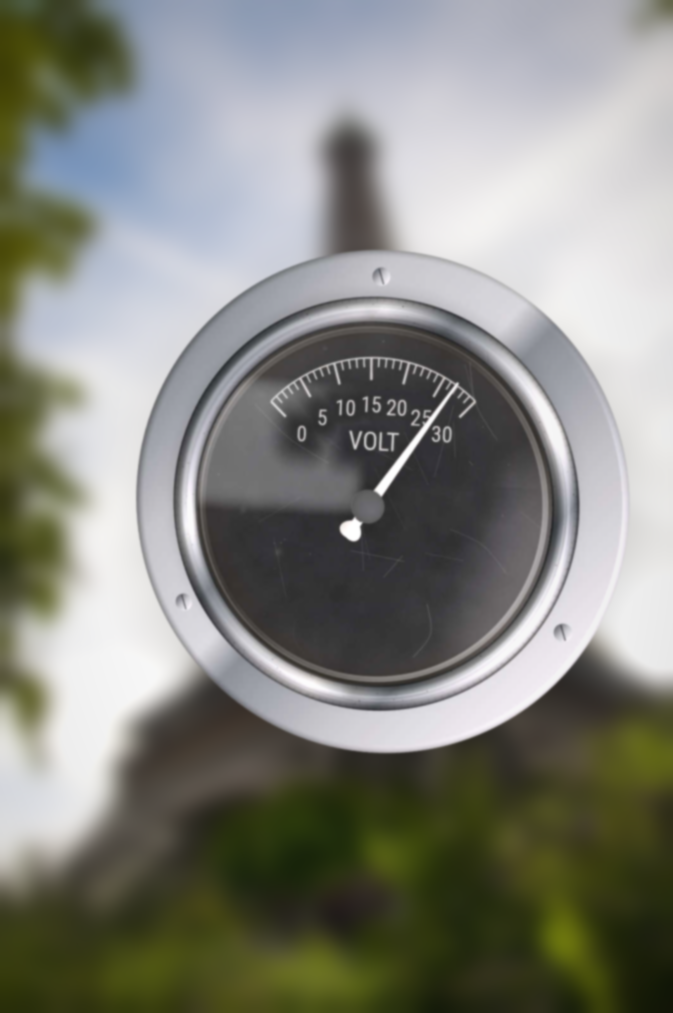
value=27 unit=V
